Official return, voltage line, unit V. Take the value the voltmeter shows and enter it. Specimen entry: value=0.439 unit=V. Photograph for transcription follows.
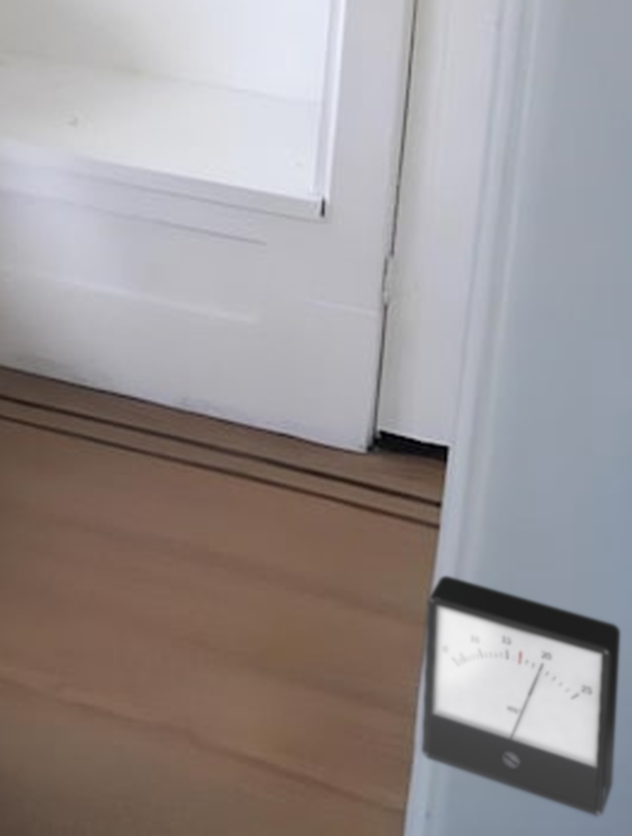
value=20 unit=V
